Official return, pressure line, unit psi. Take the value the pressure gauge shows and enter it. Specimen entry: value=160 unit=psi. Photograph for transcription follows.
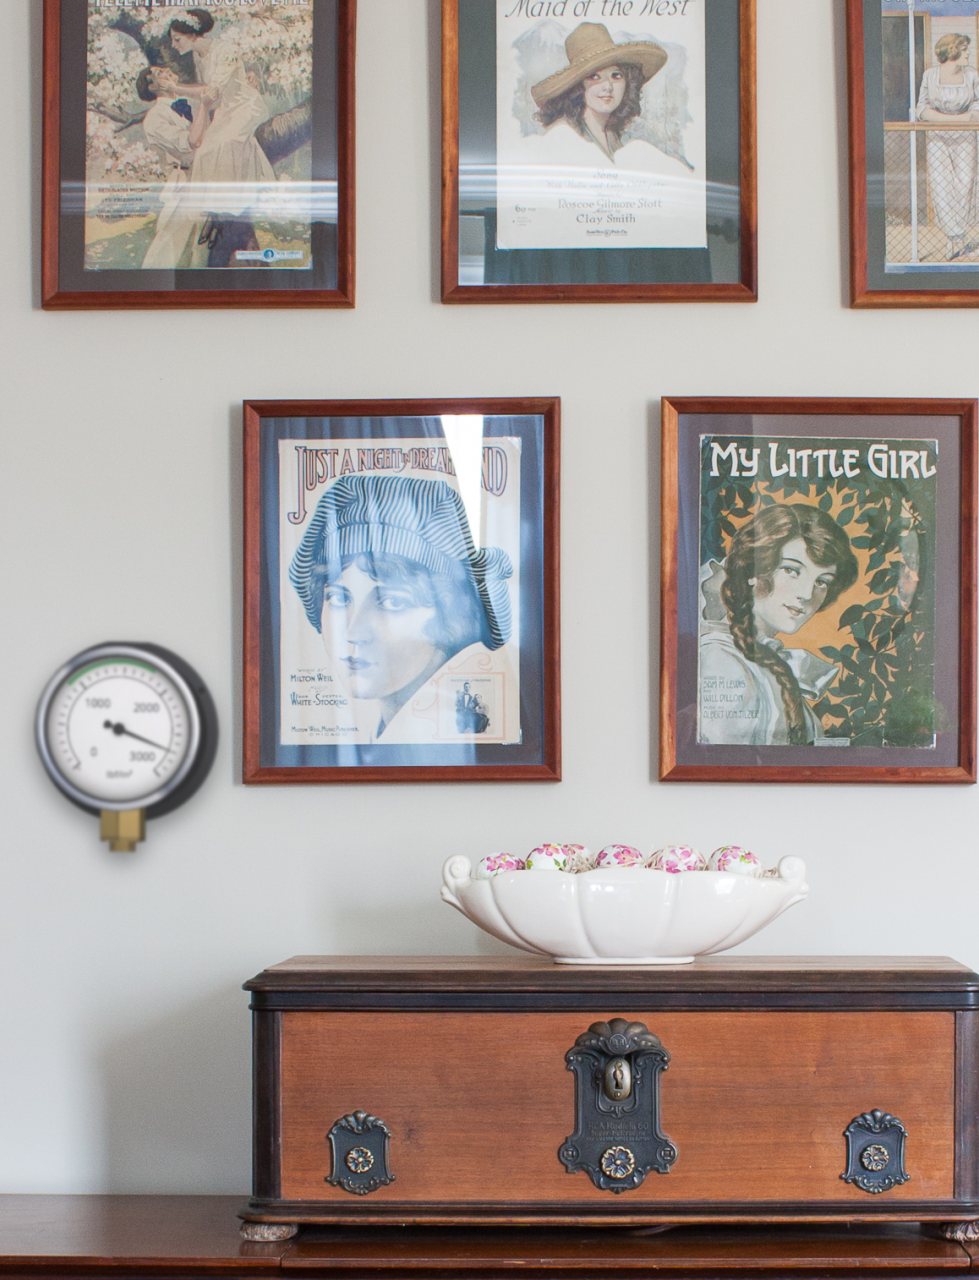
value=2700 unit=psi
